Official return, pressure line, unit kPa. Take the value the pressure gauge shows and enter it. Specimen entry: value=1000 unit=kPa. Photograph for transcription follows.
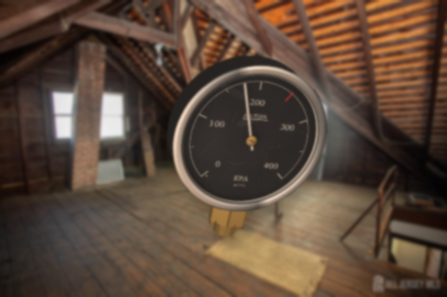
value=175 unit=kPa
